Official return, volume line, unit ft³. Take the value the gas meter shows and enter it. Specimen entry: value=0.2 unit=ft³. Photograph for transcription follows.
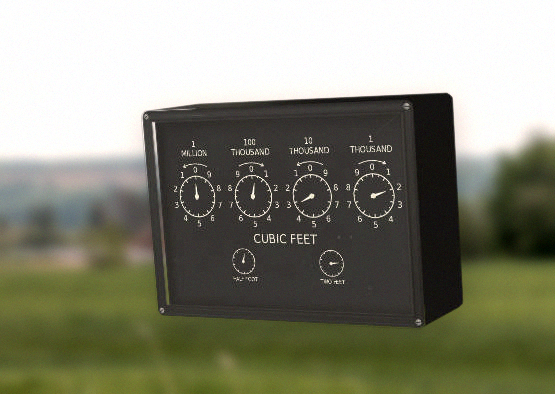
value=3200 unit=ft³
